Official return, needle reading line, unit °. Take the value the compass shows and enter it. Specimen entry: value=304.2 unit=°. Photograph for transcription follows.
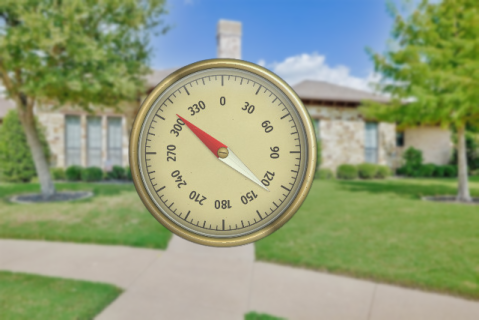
value=310 unit=°
